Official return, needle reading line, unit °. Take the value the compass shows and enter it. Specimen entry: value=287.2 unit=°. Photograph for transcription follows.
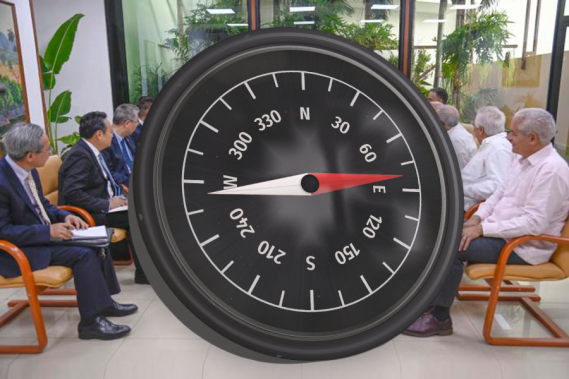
value=82.5 unit=°
